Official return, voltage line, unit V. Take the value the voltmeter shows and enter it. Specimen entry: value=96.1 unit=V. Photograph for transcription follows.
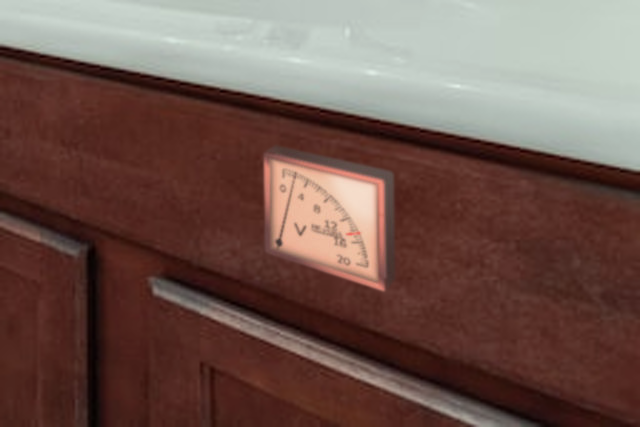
value=2 unit=V
